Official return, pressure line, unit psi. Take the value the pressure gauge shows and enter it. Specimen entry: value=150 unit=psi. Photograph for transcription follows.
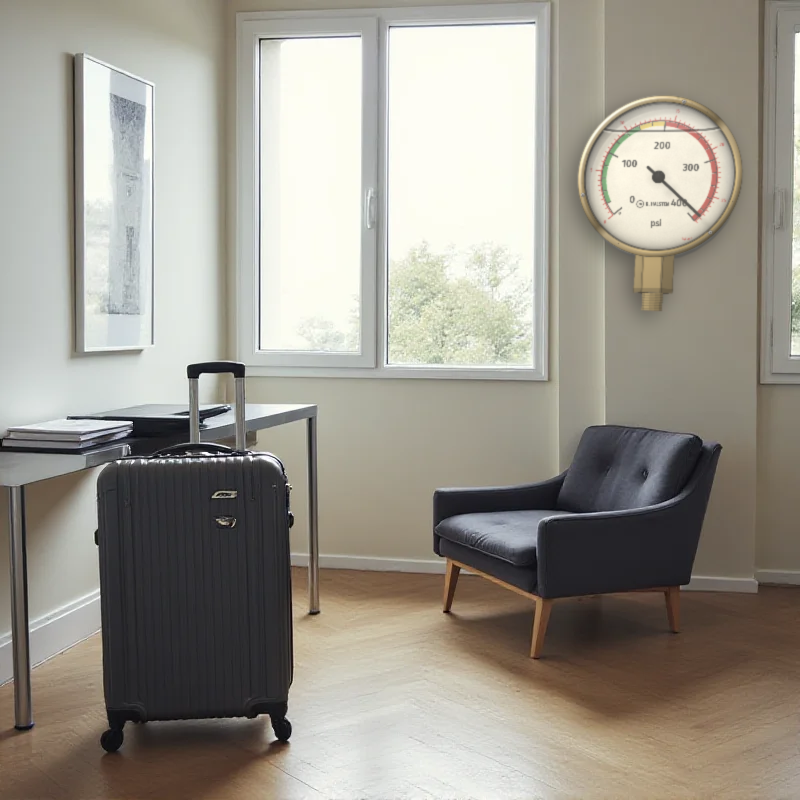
value=390 unit=psi
